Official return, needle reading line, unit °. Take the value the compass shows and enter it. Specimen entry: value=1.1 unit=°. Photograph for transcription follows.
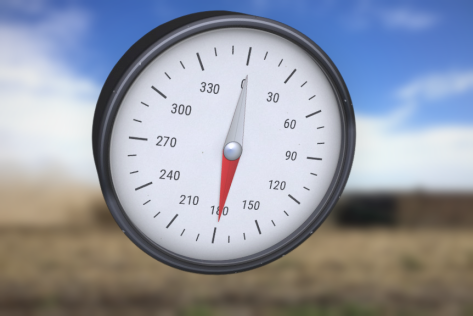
value=180 unit=°
